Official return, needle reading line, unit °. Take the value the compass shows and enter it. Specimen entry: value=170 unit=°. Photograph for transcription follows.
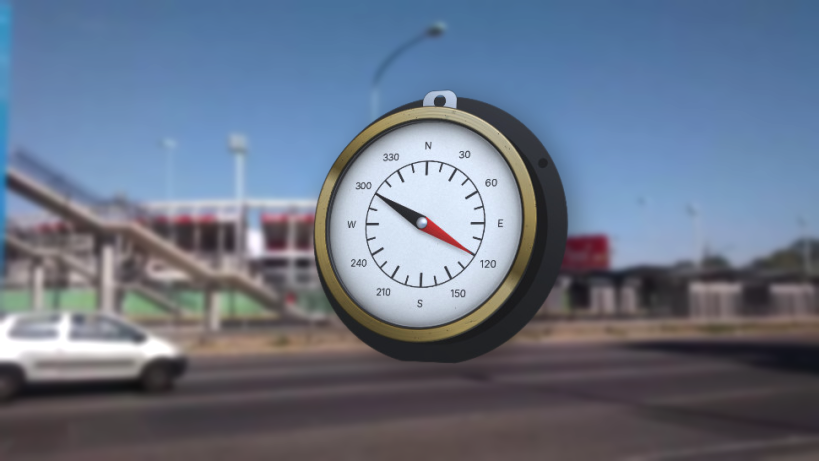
value=120 unit=°
